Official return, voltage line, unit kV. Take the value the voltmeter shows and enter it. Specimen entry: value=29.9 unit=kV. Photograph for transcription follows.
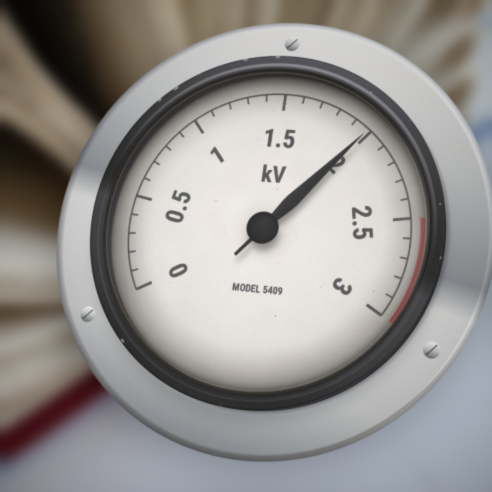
value=2 unit=kV
